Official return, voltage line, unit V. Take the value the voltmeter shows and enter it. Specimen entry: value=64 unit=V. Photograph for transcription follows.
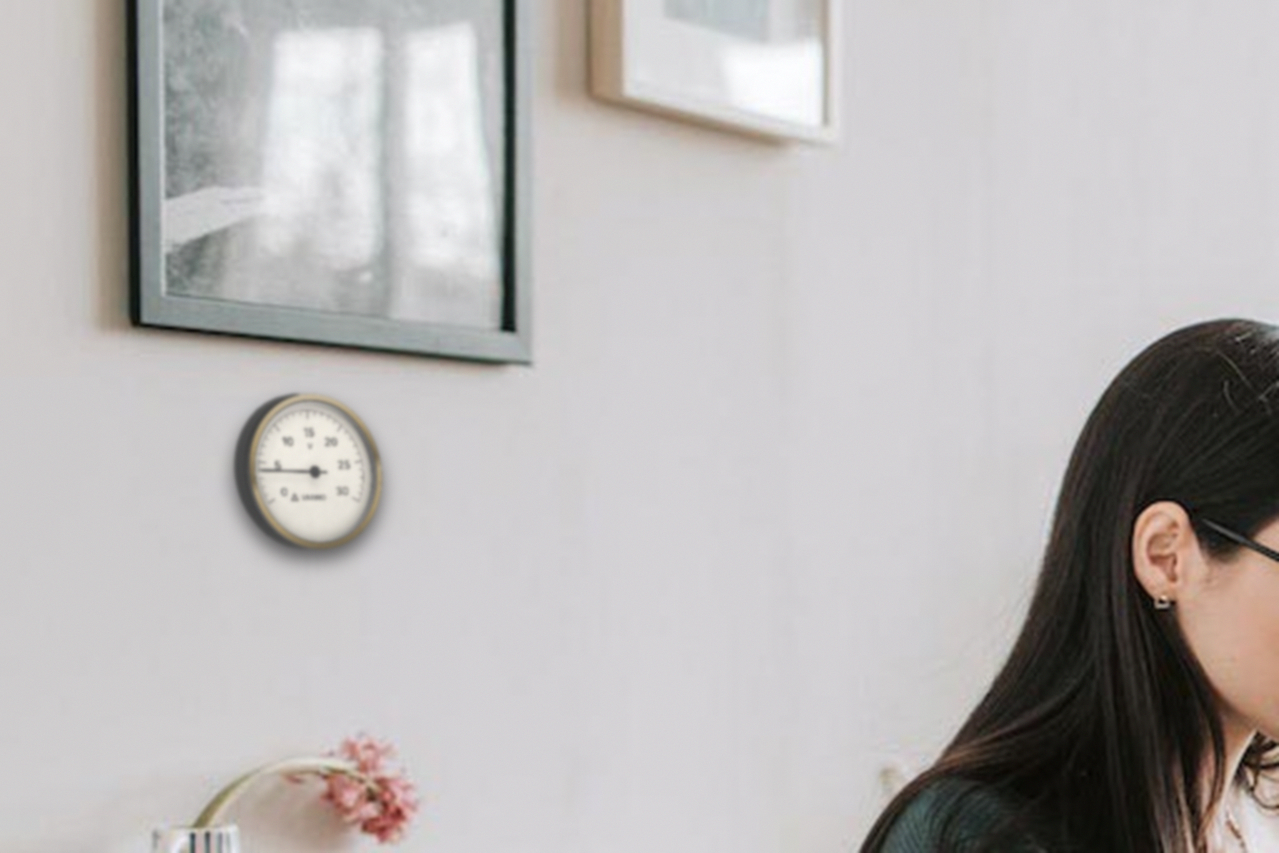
value=4 unit=V
